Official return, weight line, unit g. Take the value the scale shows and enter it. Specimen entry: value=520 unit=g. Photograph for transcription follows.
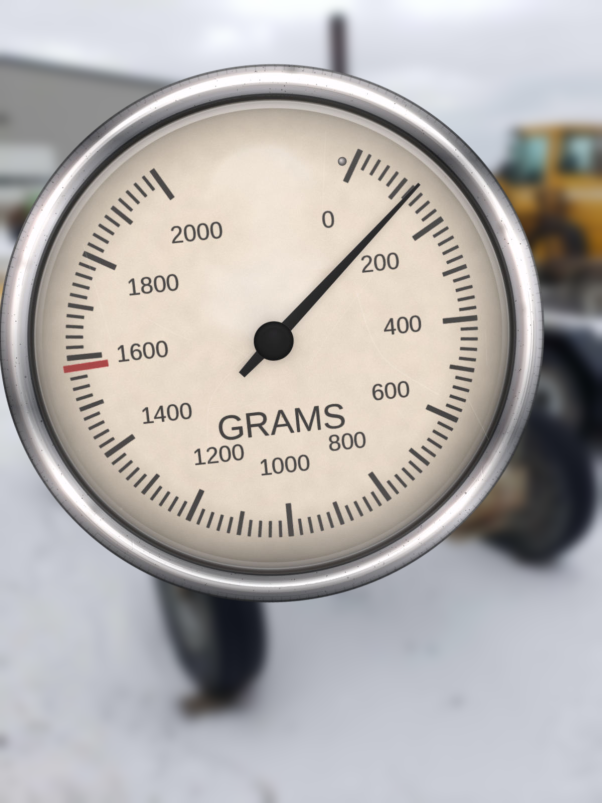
value=120 unit=g
